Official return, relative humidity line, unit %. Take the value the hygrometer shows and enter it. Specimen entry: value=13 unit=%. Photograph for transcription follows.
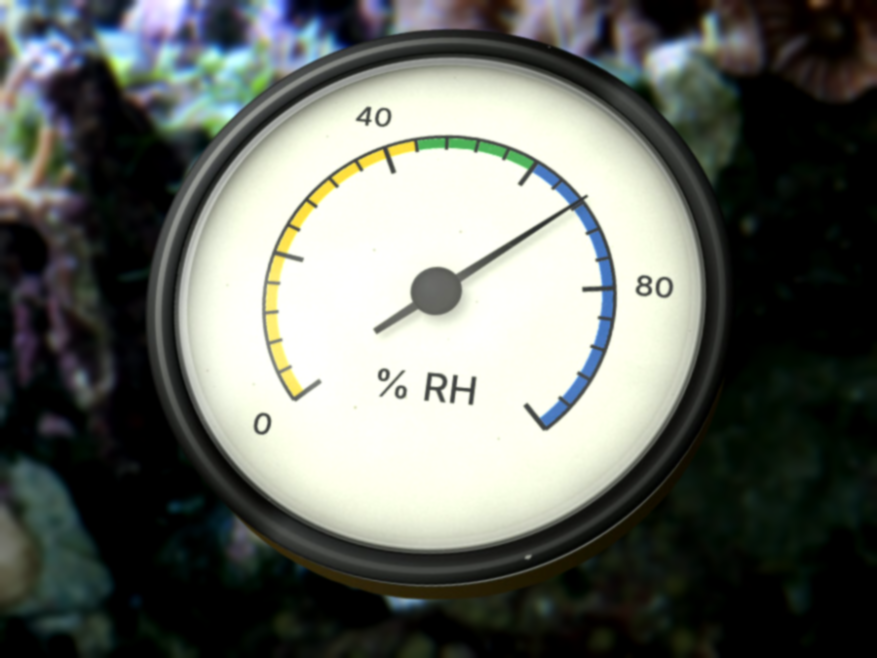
value=68 unit=%
